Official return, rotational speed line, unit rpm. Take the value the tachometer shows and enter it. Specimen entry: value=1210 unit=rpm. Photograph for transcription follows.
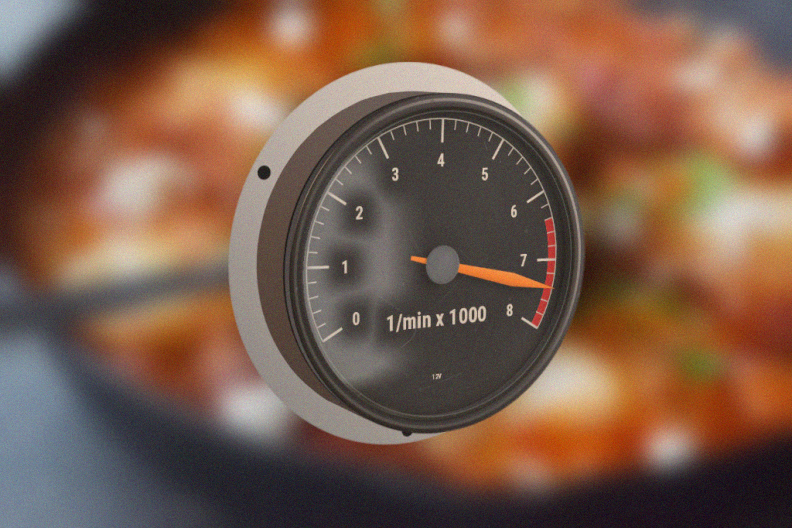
value=7400 unit=rpm
